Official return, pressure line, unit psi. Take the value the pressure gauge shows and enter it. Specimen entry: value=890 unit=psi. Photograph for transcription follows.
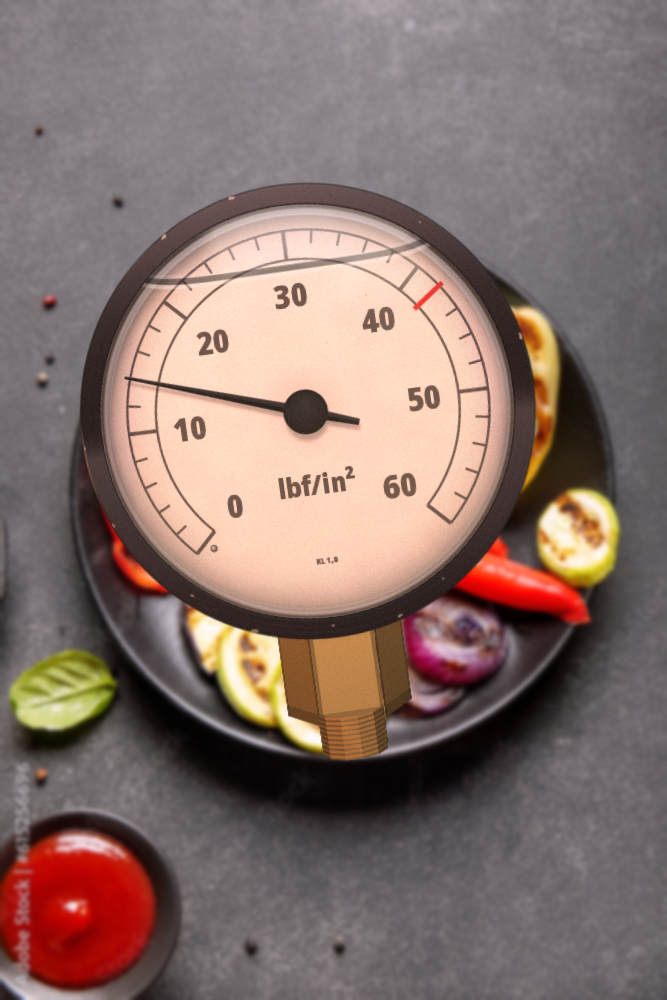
value=14 unit=psi
